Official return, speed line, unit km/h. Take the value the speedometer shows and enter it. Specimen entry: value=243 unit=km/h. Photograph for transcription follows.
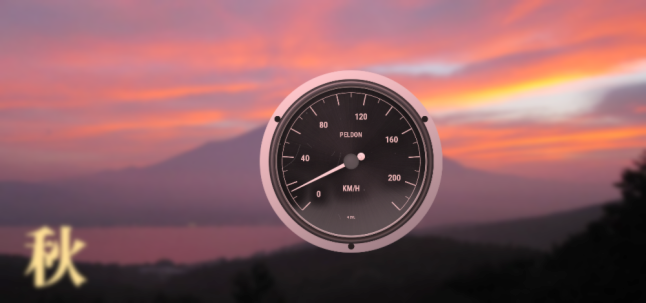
value=15 unit=km/h
